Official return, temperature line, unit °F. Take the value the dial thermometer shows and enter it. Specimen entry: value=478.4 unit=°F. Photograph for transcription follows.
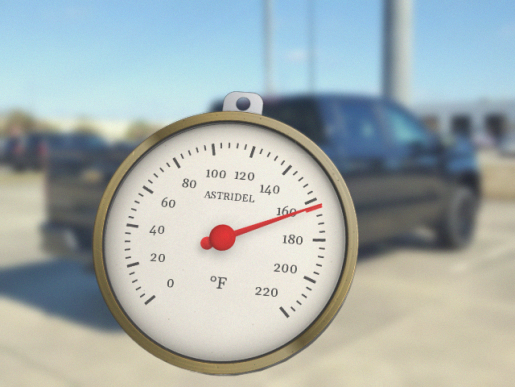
value=164 unit=°F
